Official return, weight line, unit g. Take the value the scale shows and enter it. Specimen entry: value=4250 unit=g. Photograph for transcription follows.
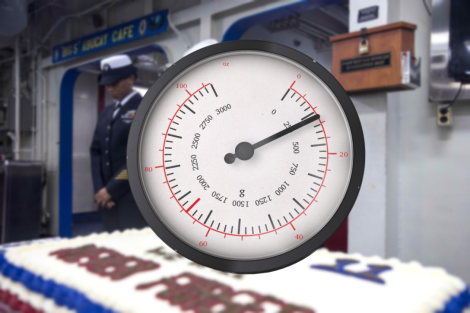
value=300 unit=g
